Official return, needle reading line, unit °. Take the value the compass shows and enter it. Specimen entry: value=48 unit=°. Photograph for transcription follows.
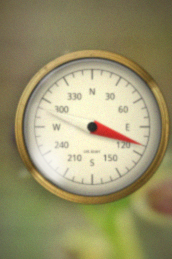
value=110 unit=°
